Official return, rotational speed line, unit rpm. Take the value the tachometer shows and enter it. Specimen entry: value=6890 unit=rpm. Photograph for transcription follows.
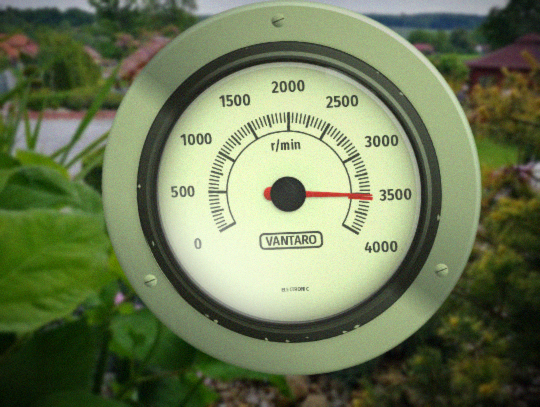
value=3500 unit=rpm
